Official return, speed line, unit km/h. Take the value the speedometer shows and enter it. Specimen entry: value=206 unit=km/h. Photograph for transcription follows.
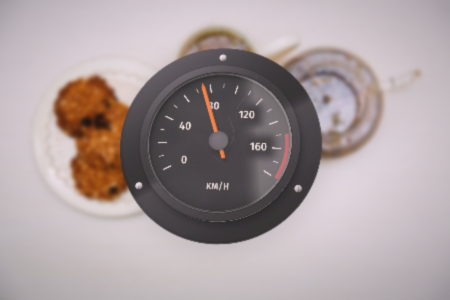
value=75 unit=km/h
